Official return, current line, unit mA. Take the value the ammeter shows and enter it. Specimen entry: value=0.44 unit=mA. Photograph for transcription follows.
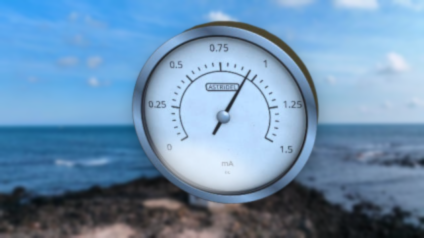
value=0.95 unit=mA
